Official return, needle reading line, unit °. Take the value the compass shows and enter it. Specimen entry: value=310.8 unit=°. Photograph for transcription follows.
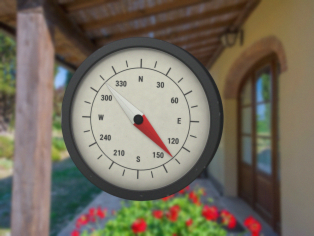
value=135 unit=°
